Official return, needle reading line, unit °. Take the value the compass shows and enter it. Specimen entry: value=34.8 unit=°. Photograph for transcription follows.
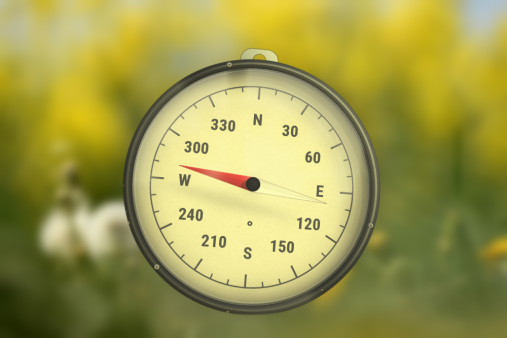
value=280 unit=°
